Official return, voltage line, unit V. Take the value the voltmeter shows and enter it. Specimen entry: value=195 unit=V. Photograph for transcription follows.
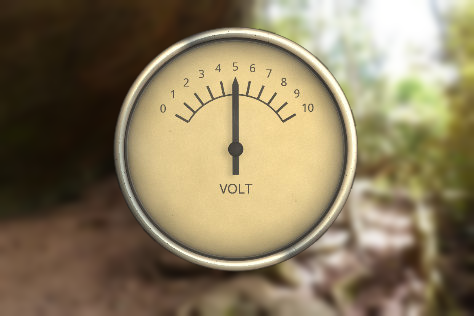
value=5 unit=V
